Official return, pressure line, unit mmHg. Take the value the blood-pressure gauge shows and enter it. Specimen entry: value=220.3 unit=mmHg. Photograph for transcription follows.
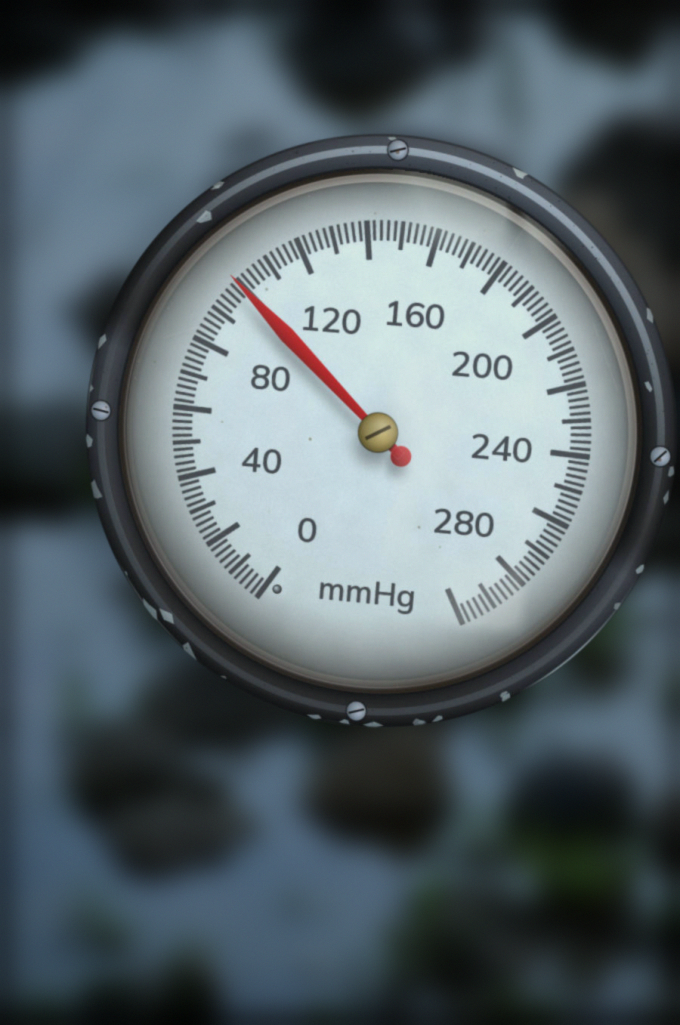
value=100 unit=mmHg
